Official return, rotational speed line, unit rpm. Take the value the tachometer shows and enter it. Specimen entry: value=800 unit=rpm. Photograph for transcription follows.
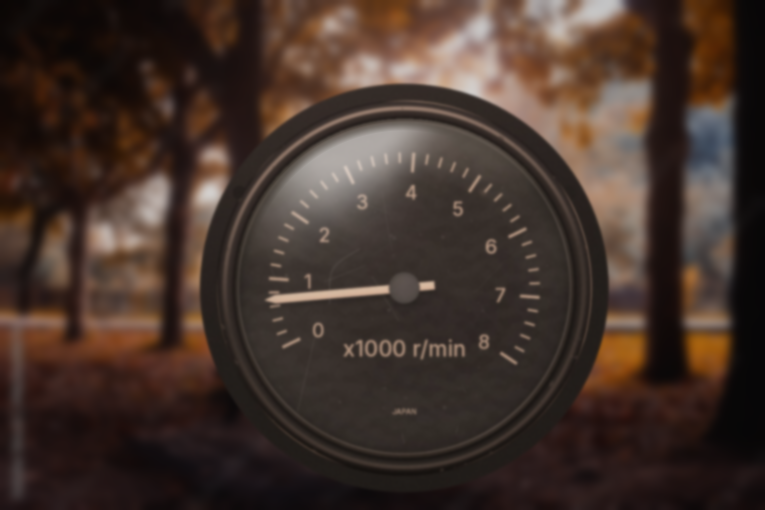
value=700 unit=rpm
